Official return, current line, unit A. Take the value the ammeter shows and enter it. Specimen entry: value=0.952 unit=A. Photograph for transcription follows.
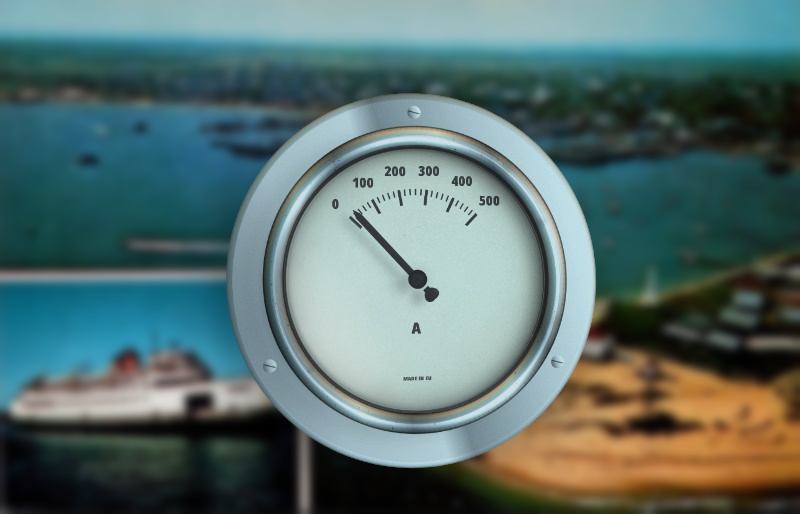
value=20 unit=A
